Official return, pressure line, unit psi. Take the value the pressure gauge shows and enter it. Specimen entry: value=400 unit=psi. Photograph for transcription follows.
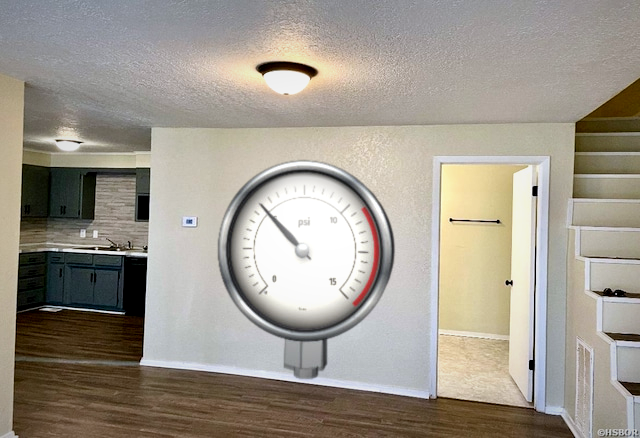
value=5 unit=psi
